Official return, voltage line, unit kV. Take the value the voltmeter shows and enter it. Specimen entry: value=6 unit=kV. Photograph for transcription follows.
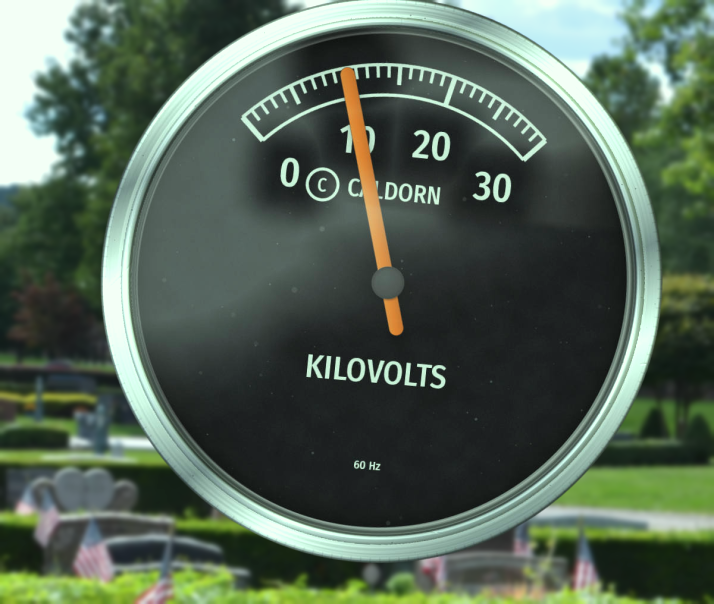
value=10 unit=kV
